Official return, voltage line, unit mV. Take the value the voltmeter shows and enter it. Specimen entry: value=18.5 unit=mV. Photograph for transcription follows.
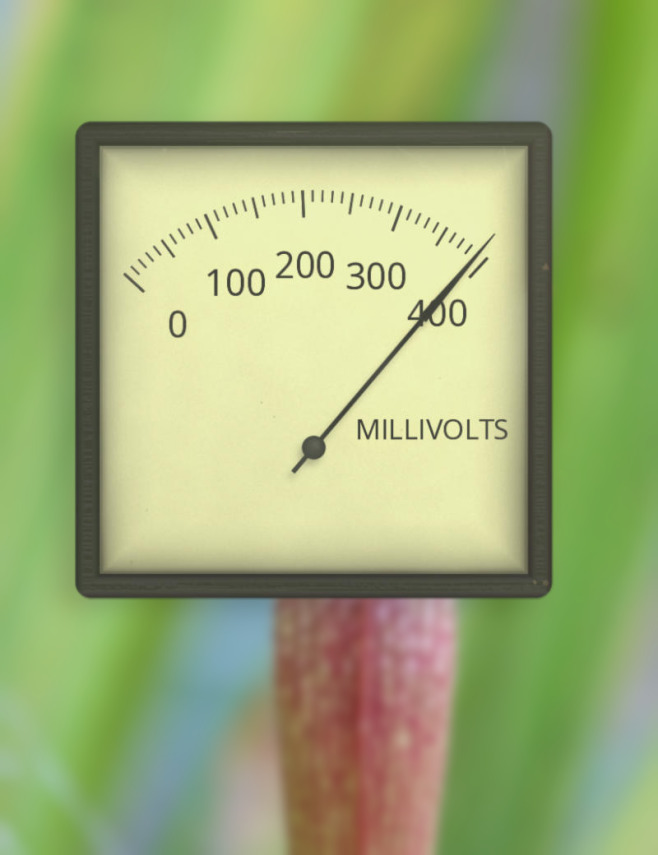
value=390 unit=mV
